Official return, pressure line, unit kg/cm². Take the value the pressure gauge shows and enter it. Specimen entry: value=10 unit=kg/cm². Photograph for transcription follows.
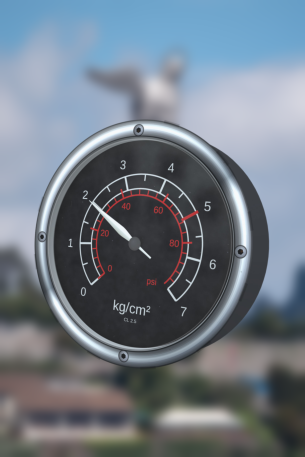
value=2 unit=kg/cm²
